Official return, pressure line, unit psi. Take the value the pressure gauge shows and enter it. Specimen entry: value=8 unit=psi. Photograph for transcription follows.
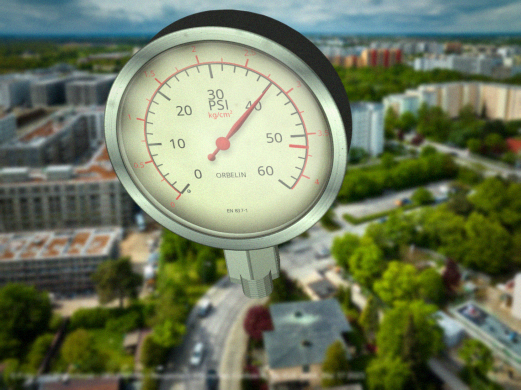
value=40 unit=psi
